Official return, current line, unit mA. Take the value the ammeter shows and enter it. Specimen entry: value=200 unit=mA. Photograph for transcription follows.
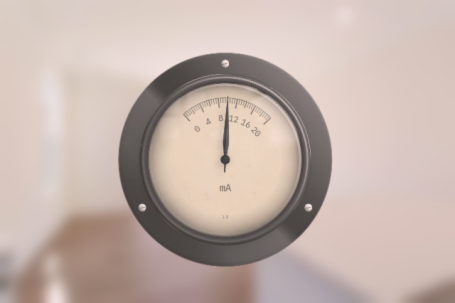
value=10 unit=mA
